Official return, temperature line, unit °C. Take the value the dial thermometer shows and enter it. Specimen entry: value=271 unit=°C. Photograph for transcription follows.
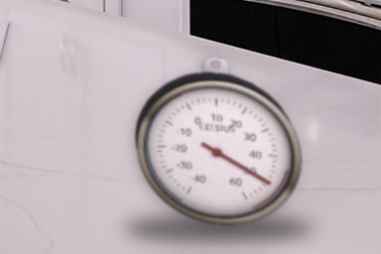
value=50 unit=°C
